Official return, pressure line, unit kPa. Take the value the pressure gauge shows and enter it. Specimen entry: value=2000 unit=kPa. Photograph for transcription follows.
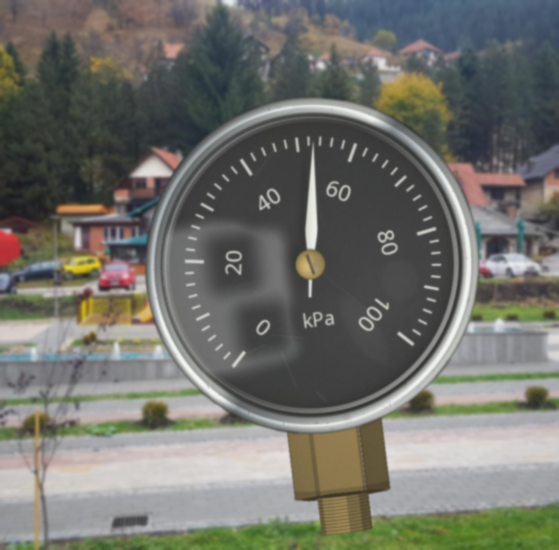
value=53 unit=kPa
